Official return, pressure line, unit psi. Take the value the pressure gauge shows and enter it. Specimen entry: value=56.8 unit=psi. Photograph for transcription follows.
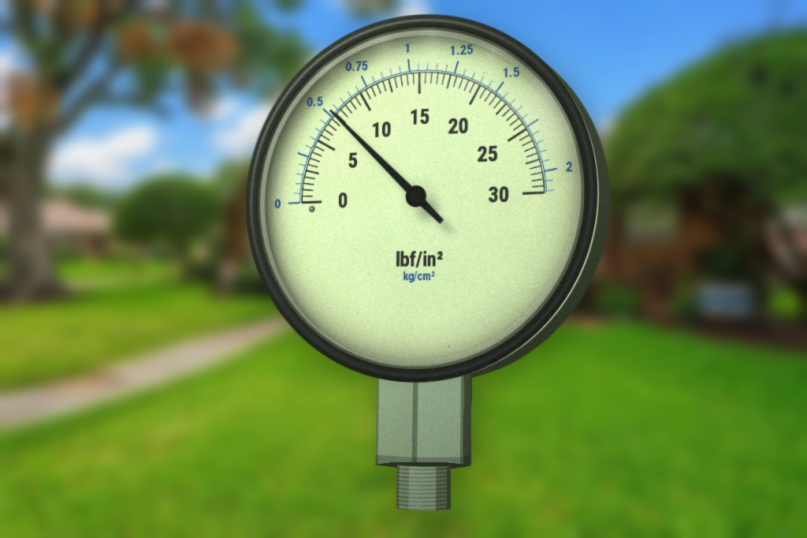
value=7.5 unit=psi
